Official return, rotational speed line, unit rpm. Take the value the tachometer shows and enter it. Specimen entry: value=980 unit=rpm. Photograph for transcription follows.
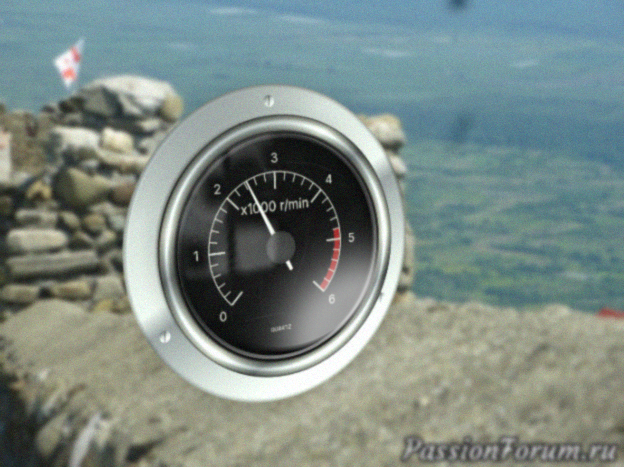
value=2400 unit=rpm
